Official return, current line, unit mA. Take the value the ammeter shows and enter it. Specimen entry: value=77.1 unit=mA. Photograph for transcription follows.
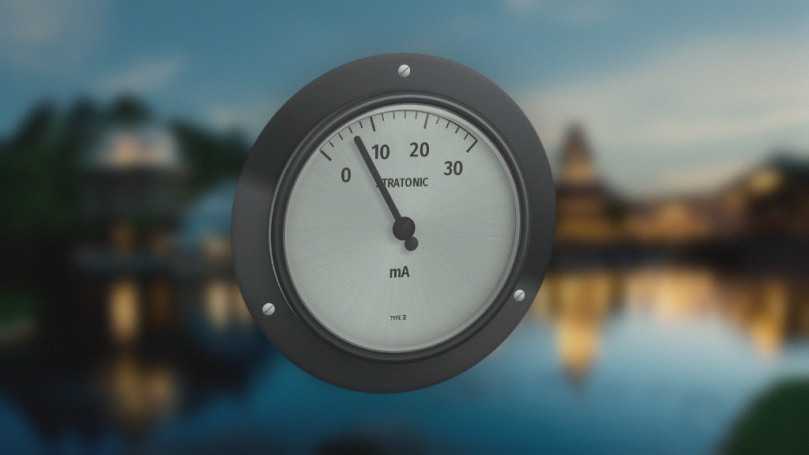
value=6 unit=mA
